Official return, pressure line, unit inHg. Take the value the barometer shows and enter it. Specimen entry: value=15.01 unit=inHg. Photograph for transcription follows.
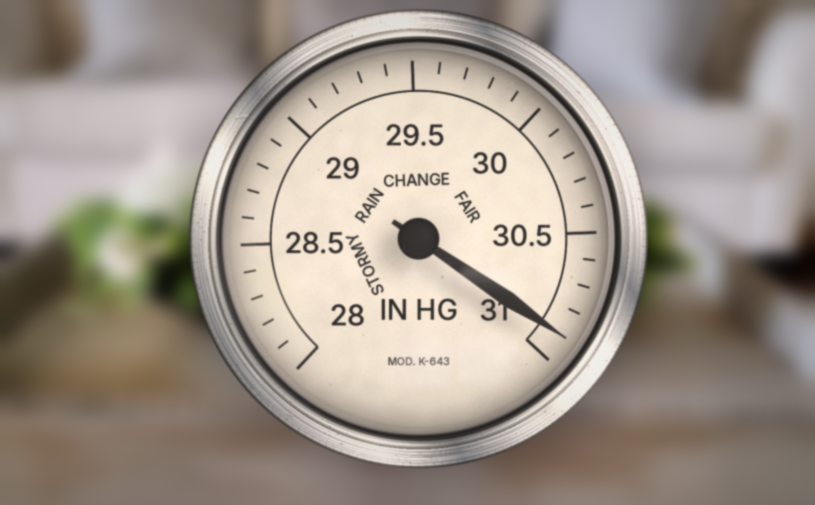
value=30.9 unit=inHg
